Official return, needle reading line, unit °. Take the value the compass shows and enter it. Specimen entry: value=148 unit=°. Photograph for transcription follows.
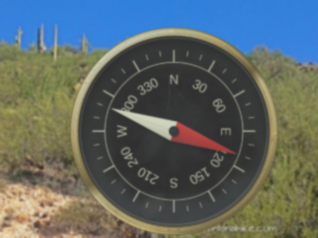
value=110 unit=°
